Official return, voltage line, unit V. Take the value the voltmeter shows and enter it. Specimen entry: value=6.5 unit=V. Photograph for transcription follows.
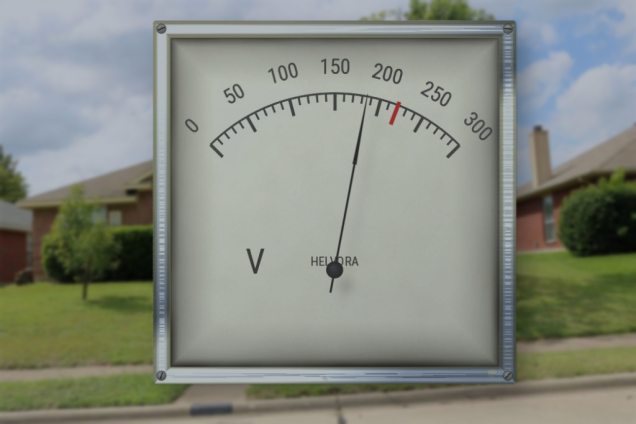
value=185 unit=V
